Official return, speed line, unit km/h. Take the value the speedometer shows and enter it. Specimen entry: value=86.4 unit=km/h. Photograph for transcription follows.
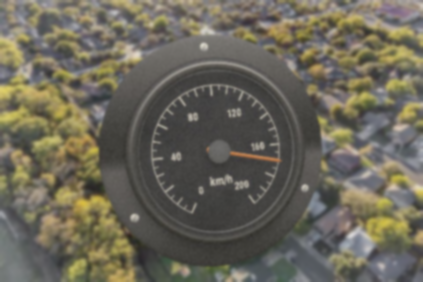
value=170 unit=km/h
